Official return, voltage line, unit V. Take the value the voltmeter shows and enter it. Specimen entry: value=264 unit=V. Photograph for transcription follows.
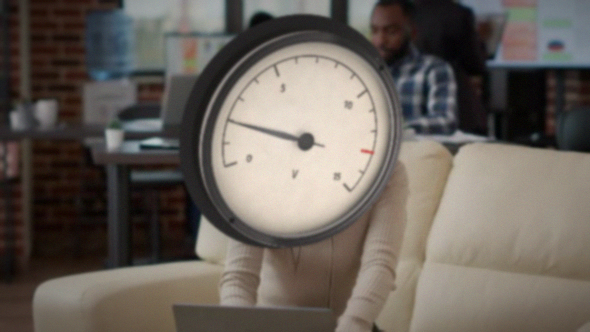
value=2 unit=V
